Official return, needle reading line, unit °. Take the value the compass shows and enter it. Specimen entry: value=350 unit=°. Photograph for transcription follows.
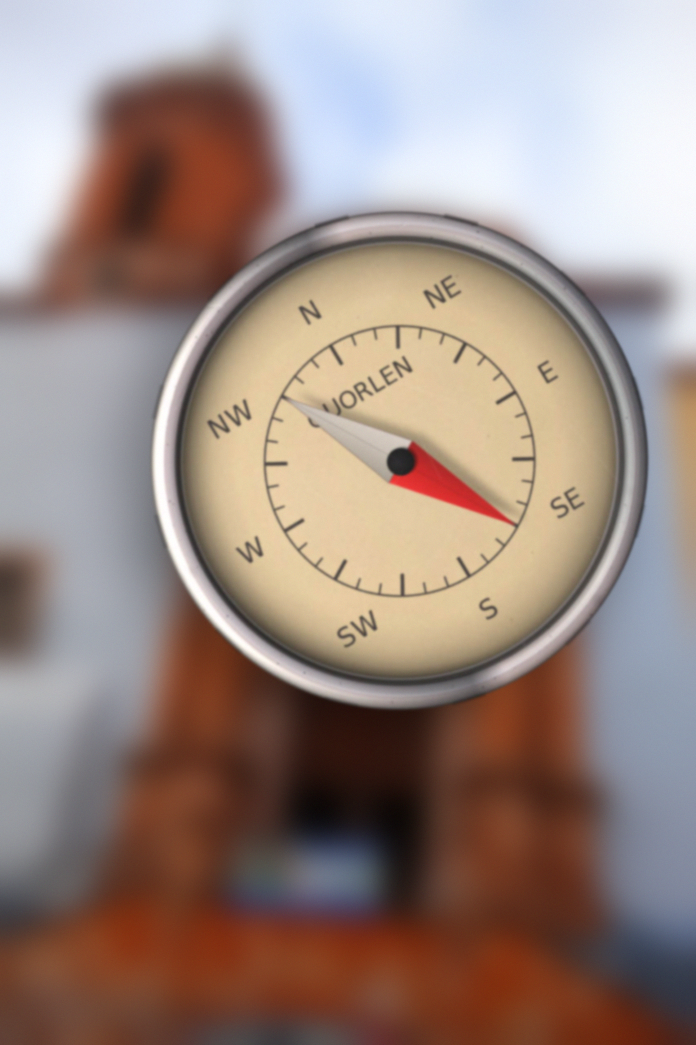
value=150 unit=°
